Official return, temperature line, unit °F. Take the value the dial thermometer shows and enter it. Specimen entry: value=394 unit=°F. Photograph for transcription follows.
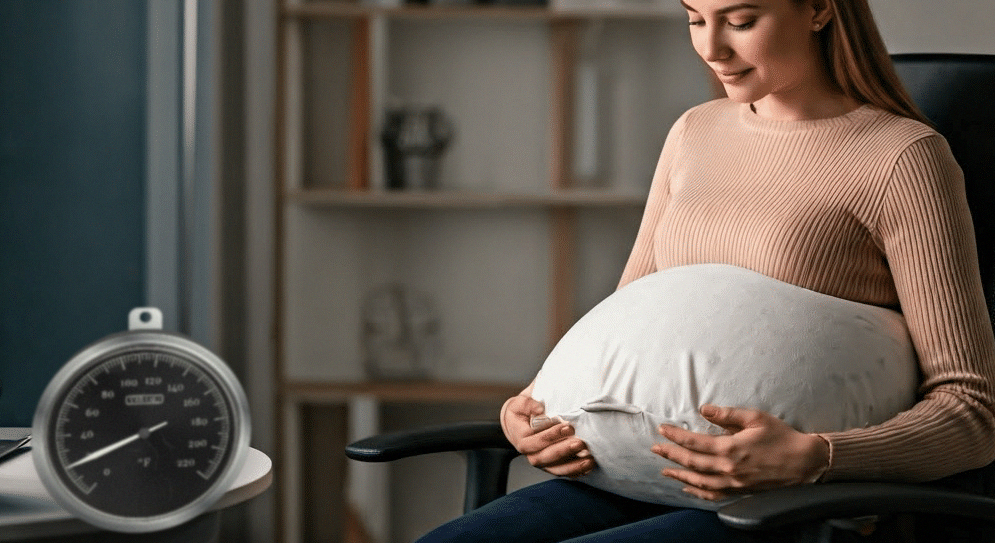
value=20 unit=°F
